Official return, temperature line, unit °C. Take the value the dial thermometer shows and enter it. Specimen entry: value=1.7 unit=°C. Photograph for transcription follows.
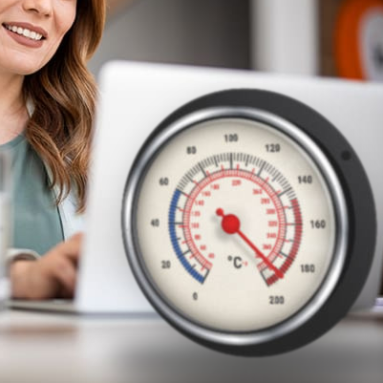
value=190 unit=°C
